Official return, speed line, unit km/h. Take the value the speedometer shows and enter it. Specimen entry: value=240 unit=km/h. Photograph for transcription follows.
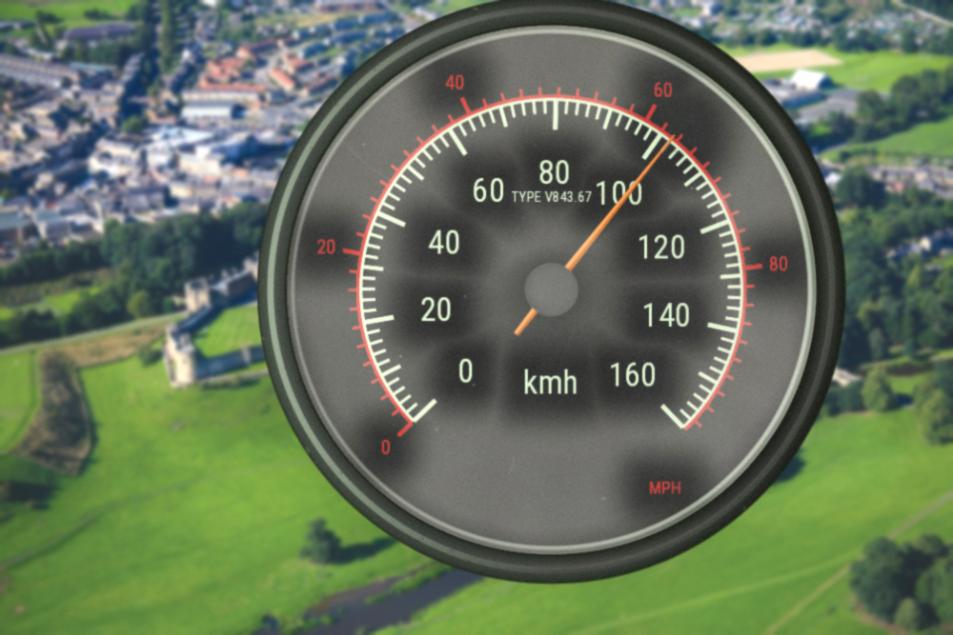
value=102 unit=km/h
